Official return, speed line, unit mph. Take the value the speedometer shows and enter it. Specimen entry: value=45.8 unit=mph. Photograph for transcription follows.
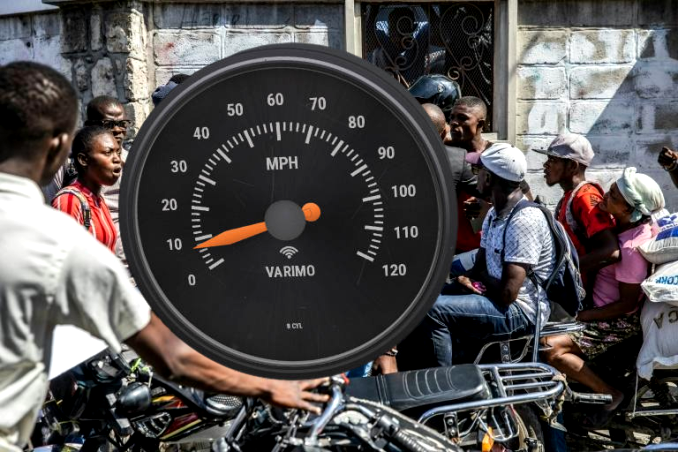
value=8 unit=mph
